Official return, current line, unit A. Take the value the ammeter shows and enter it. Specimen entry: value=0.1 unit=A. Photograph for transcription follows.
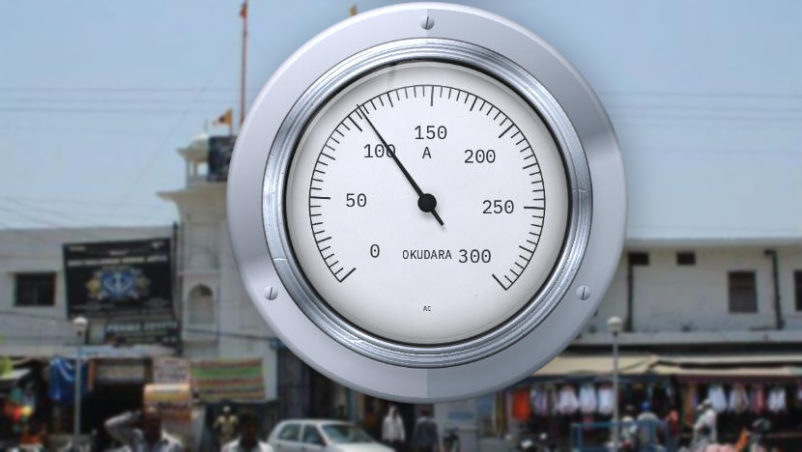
value=107.5 unit=A
